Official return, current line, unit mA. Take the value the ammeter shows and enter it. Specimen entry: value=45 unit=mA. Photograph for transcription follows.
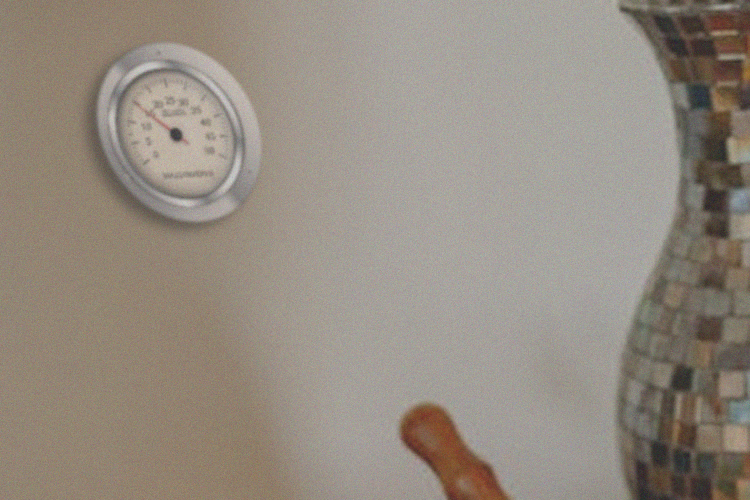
value=15 unit=mA
